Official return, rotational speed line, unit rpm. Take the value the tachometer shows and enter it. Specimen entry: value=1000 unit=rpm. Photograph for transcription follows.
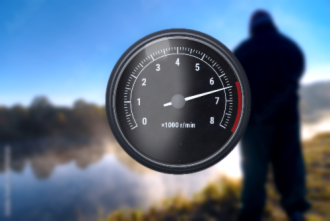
value=6500 unit=rpm
